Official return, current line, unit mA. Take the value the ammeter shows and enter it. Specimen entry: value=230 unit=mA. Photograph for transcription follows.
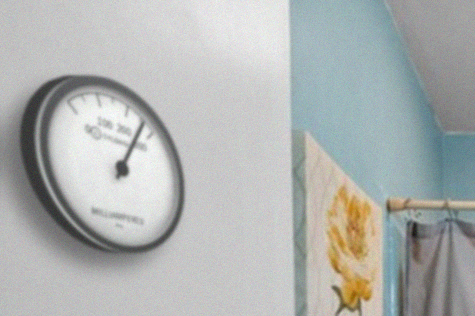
value=250 unit=mA
